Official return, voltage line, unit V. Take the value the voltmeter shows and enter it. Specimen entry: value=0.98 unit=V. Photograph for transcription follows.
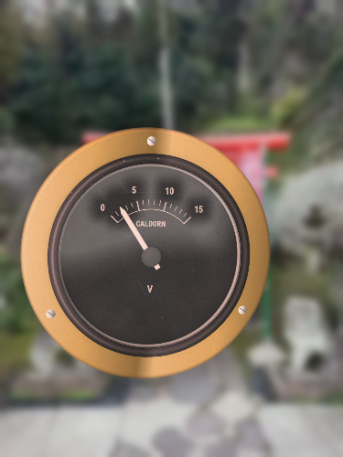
value=2 unit=V
